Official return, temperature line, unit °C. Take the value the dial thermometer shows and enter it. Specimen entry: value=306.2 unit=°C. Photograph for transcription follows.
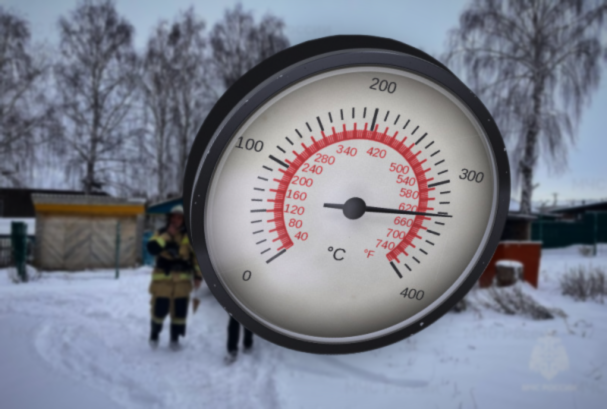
value=330 unit=°C
